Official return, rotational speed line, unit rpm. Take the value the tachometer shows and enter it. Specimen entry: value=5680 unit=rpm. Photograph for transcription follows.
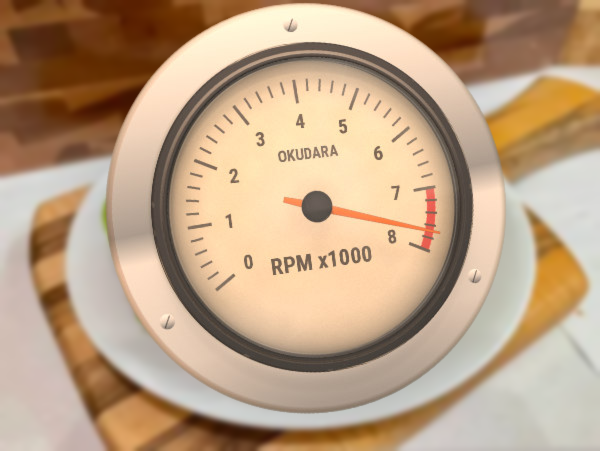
value=7700 unit=rpm
